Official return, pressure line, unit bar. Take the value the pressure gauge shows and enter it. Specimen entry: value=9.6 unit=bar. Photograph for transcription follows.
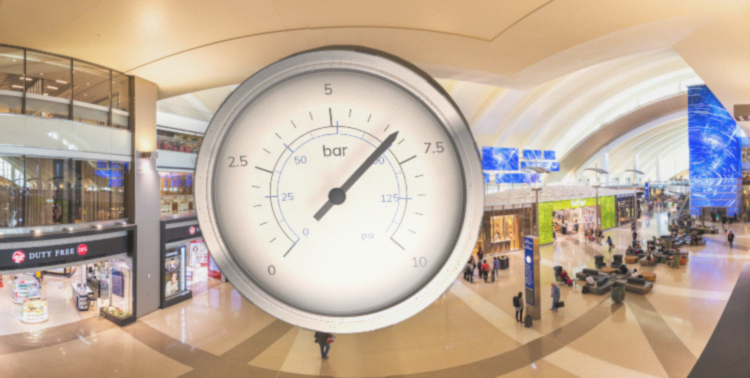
value=6.75 unit=bar
